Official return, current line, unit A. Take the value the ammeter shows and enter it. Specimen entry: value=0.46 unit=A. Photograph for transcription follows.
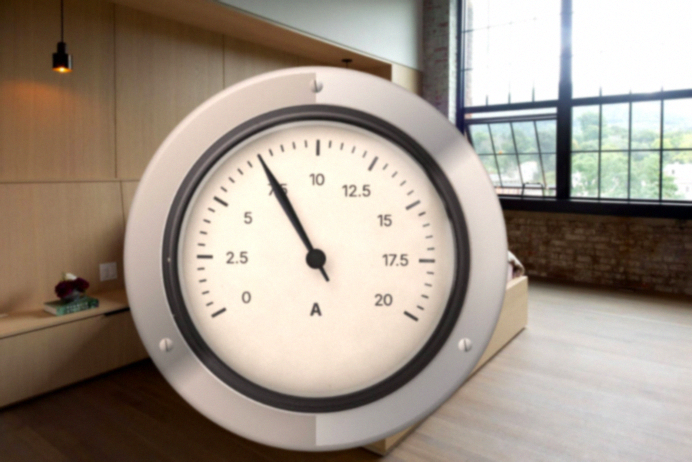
value=7.5 unit=A
